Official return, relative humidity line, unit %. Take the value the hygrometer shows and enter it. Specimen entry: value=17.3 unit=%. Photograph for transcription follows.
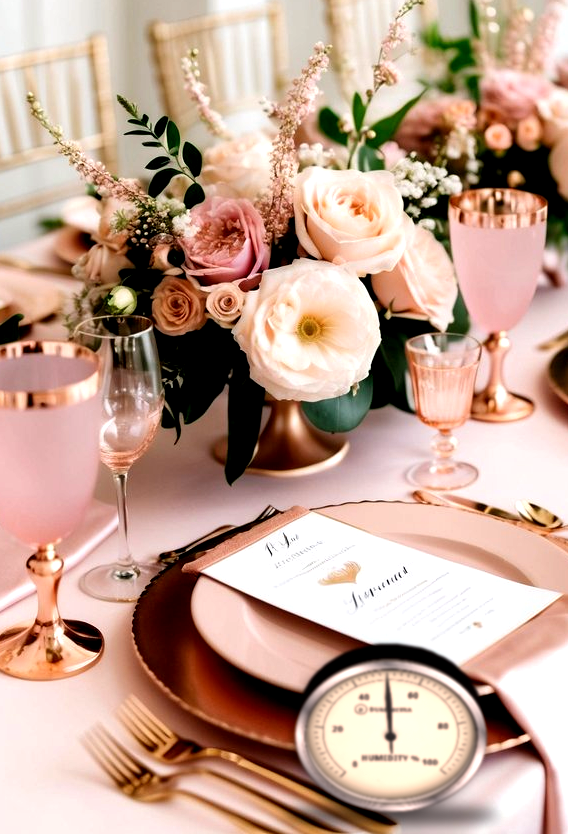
value=50 unit=%
